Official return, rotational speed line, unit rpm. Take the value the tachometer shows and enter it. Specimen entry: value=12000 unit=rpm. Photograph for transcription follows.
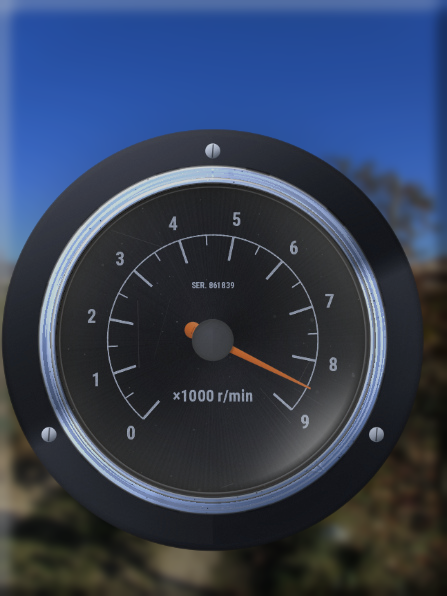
value=8500 unit=rpm
